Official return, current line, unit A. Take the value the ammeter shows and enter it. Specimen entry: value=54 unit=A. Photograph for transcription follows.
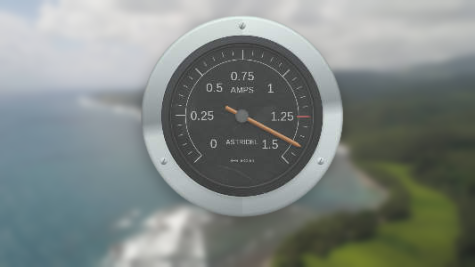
value=1.4 unit=A
